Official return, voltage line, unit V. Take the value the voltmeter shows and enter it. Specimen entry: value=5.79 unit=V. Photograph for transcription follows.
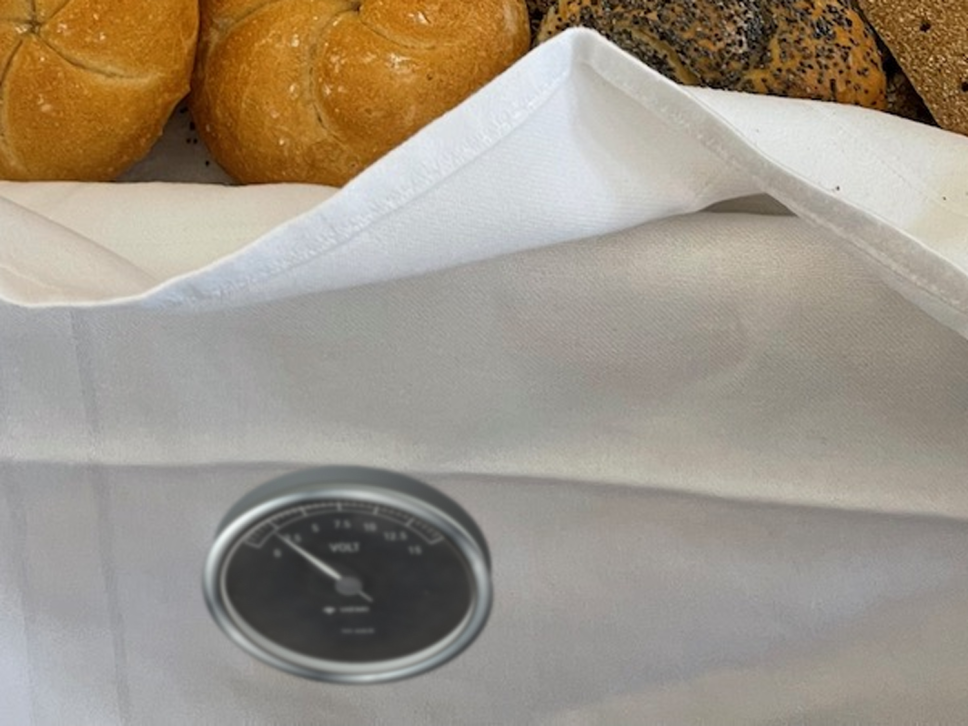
value=2.5 unit=V
